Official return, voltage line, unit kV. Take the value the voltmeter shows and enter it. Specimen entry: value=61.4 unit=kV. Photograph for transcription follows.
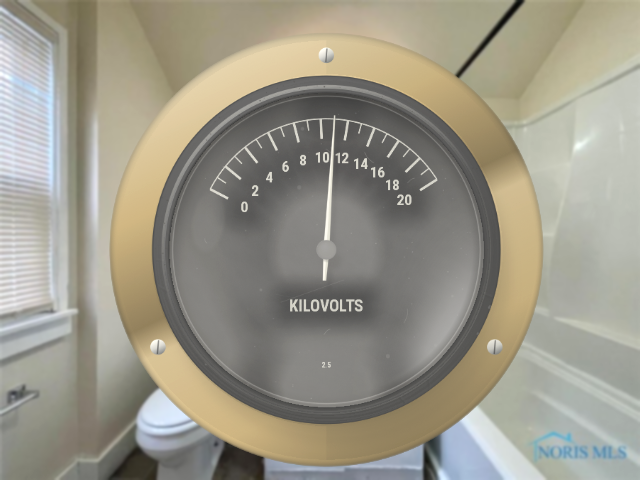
value=11 unit=kV
